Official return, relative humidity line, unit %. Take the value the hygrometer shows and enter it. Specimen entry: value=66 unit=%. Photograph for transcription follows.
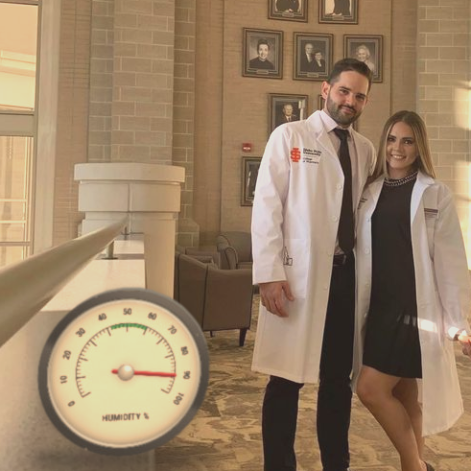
value=90 unit=%
